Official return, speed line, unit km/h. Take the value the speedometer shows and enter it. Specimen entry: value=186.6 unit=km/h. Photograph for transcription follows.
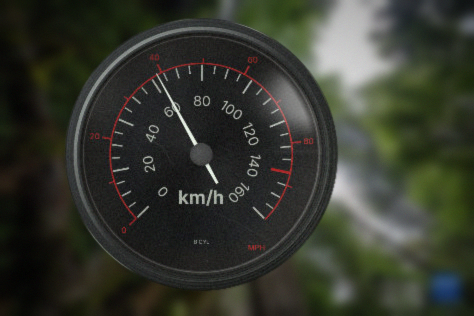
value=62.5 unit=km/h
